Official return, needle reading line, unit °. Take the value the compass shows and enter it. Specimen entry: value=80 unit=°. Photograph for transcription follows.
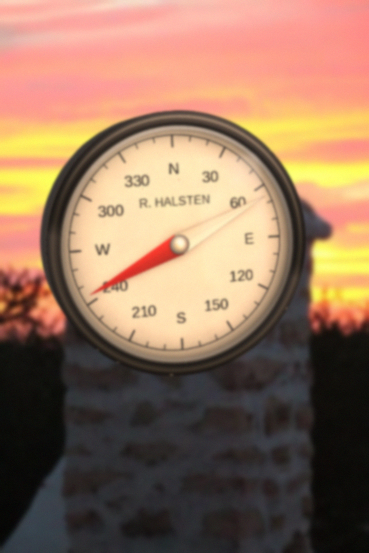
value=245 unit=°
